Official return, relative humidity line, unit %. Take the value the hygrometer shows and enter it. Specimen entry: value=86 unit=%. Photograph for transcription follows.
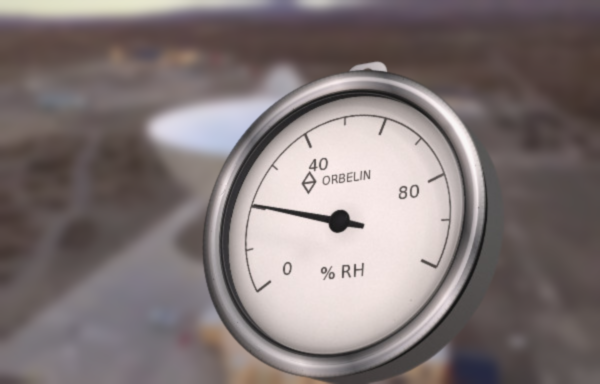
value=20 unit=%
